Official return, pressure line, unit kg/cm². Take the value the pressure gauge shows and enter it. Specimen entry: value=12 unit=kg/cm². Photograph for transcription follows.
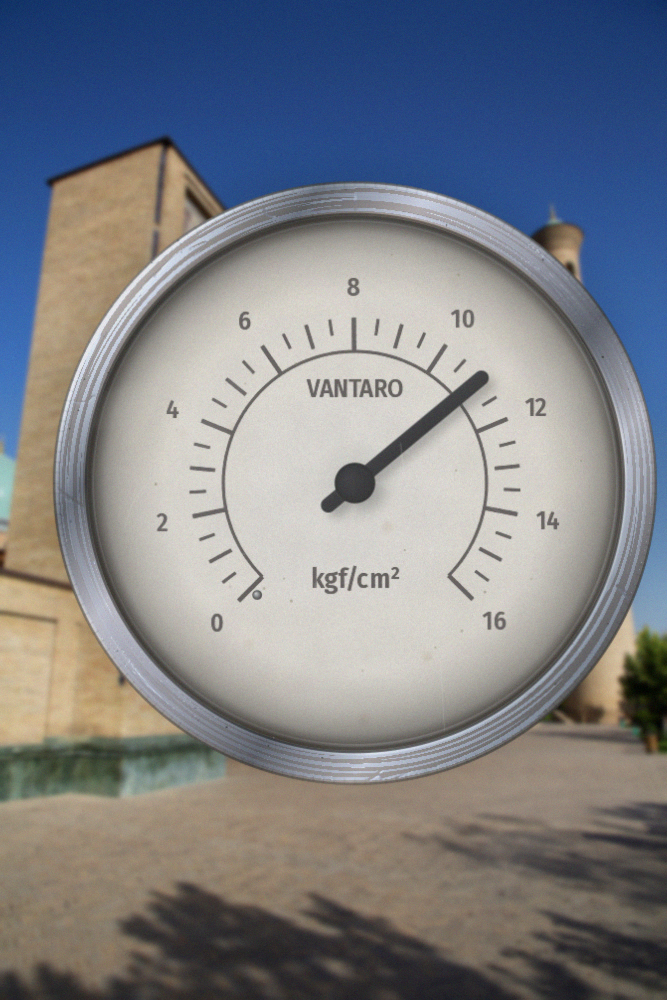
value=11 unit=kg/cm²
